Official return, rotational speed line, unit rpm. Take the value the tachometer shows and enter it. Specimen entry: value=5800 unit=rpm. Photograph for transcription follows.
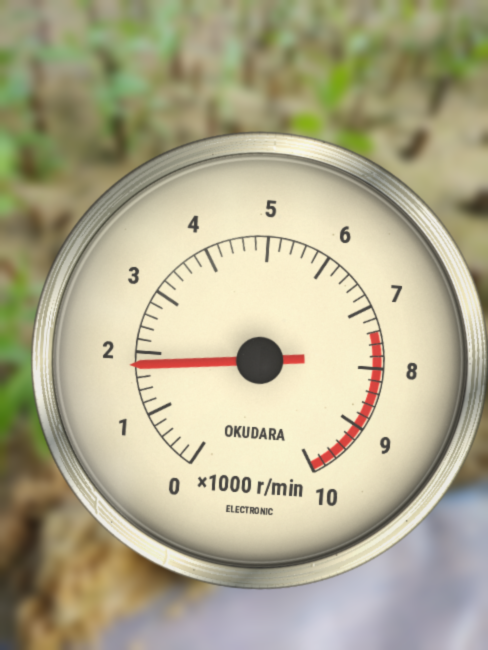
value=1800 unit=rpm
